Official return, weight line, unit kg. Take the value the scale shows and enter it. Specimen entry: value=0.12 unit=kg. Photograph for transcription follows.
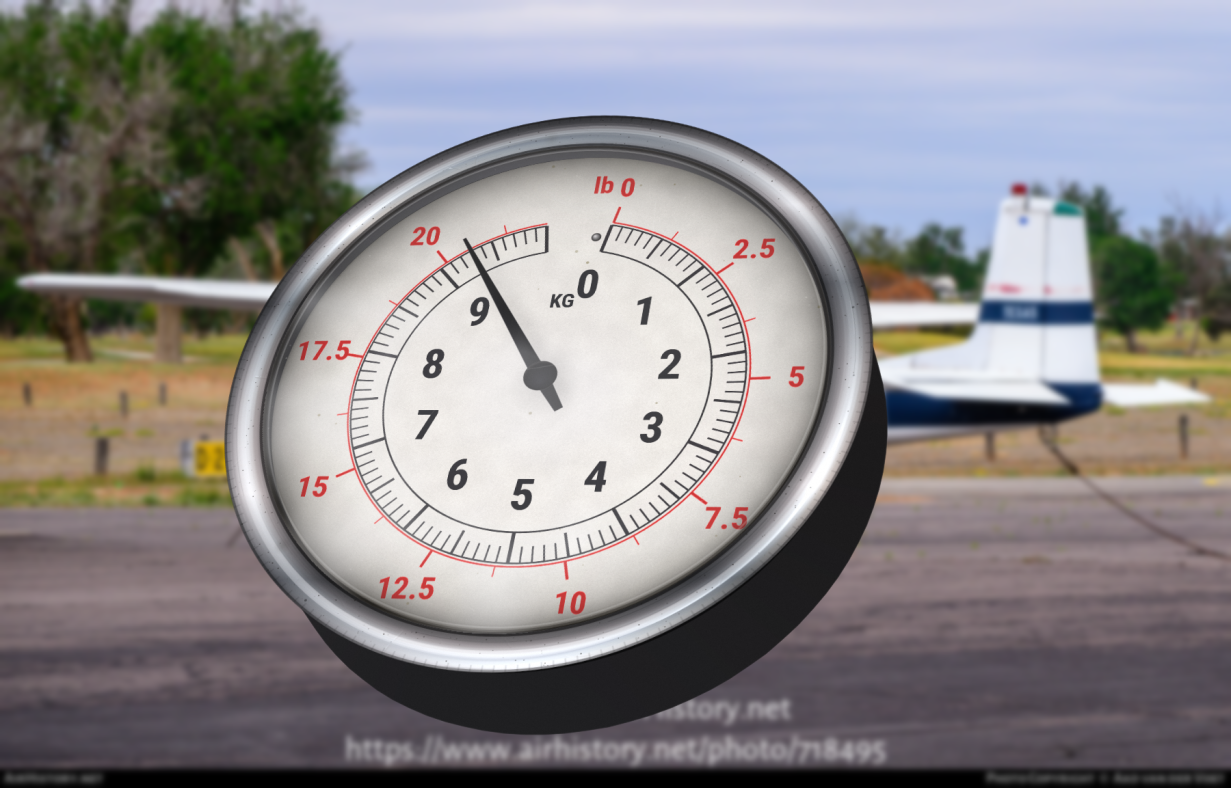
value=9.3 unit=kg
